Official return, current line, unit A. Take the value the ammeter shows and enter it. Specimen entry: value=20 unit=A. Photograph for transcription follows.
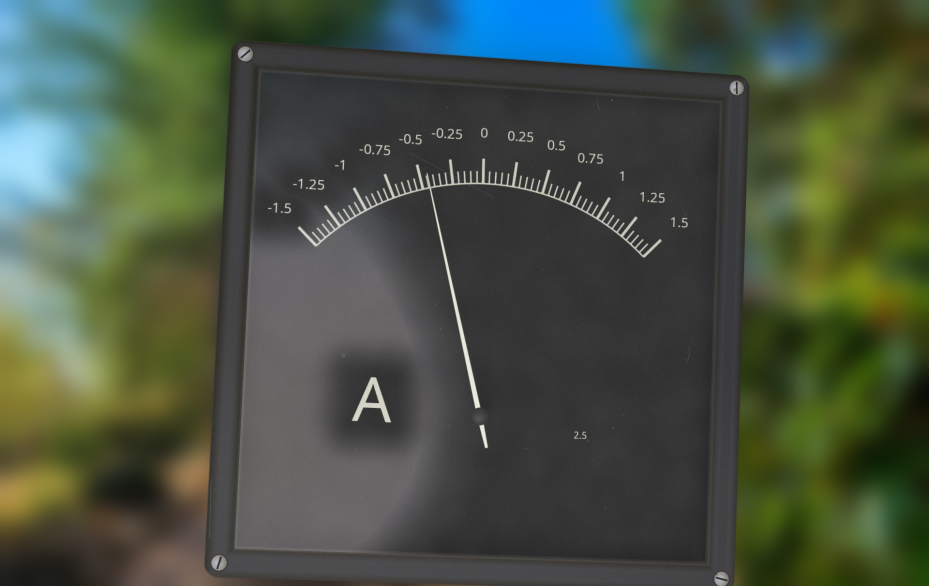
value=-0.45 unit=A
